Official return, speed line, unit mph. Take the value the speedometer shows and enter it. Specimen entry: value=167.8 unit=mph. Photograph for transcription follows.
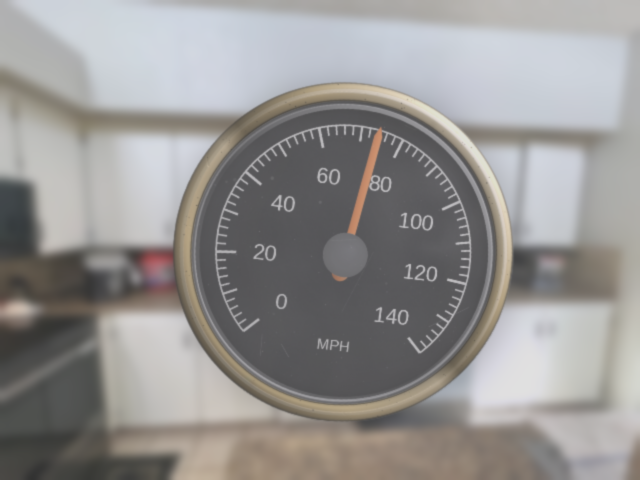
value=74 unit=mph
